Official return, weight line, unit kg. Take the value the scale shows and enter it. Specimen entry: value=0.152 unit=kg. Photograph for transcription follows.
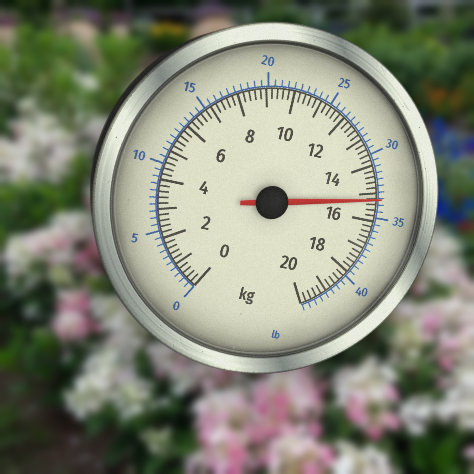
value=15.2 unit=kg
